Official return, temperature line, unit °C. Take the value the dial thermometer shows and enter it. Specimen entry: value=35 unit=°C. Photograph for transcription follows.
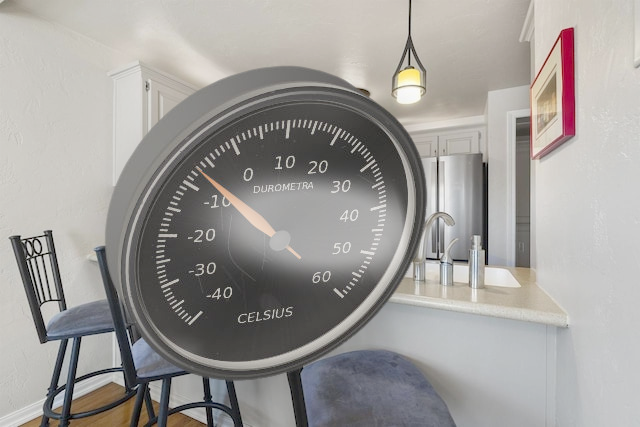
value=-7 unit=°C
